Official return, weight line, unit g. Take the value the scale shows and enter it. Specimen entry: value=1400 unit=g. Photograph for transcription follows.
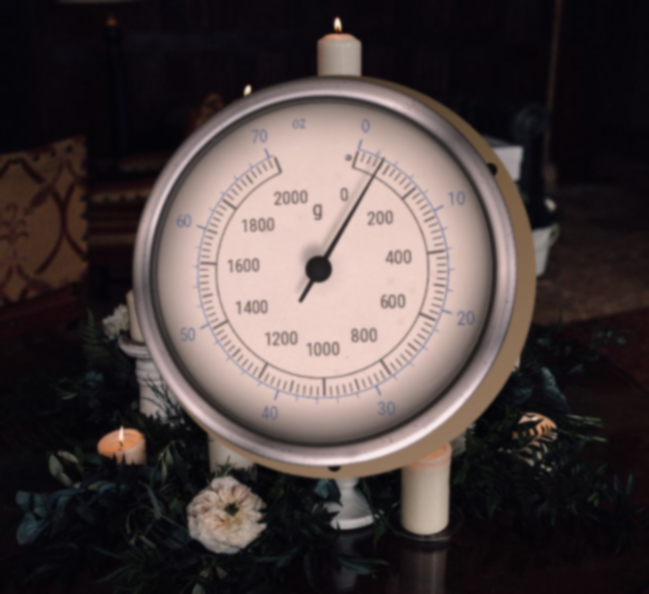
value=80 unit=g
